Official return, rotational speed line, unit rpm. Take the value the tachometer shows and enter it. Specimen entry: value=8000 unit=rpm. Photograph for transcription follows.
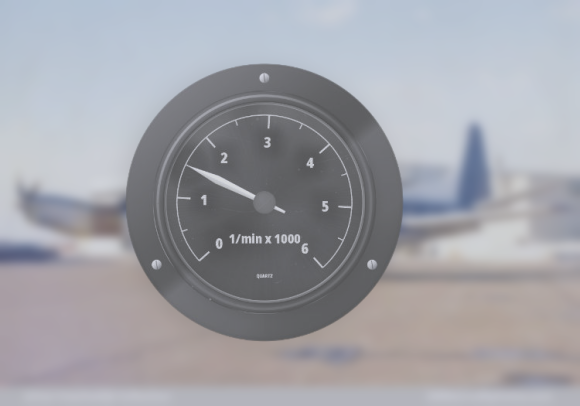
value=1500 unit=rpm
